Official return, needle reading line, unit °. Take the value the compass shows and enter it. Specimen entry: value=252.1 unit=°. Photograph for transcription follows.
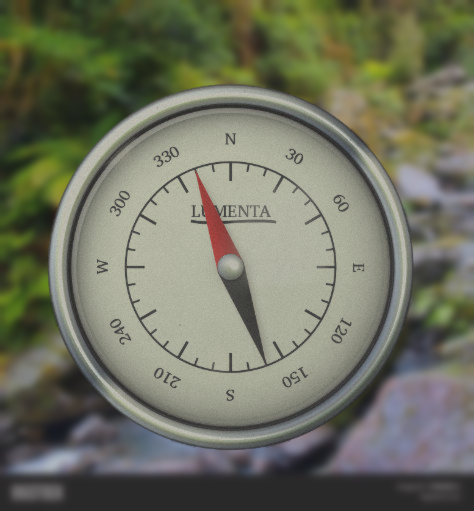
value=340 unit=°
